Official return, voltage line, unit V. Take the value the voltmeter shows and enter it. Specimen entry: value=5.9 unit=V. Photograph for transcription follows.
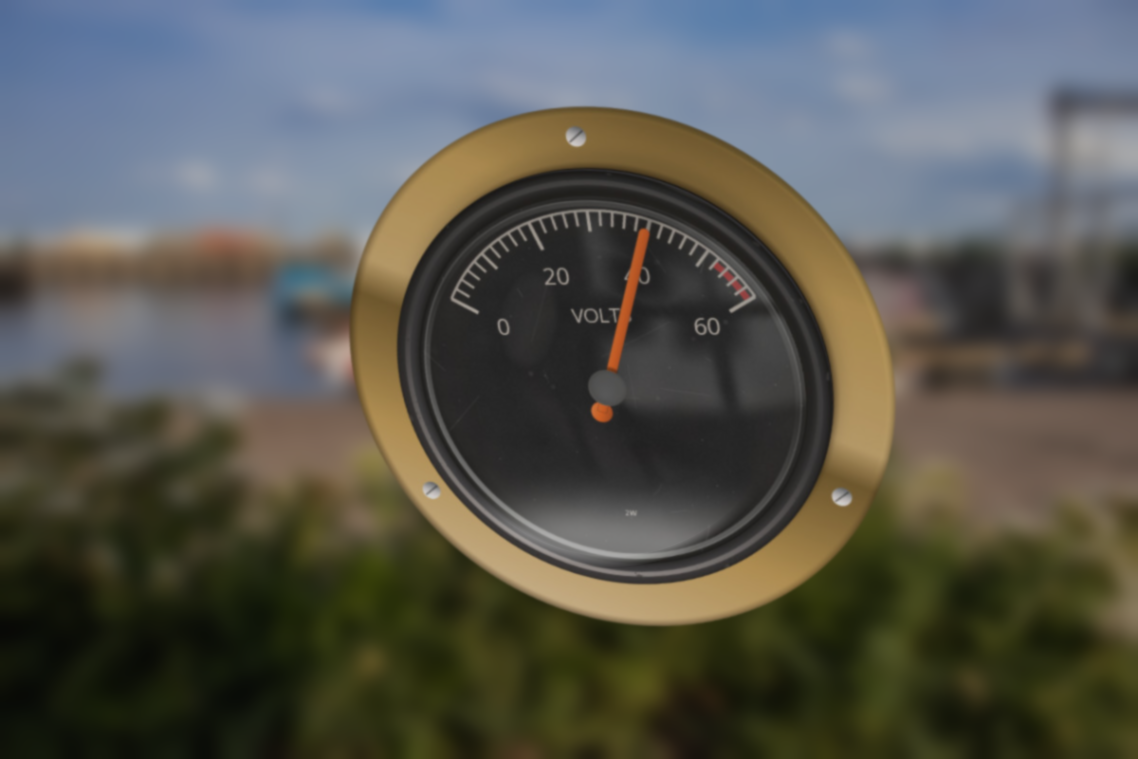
value=40 unit=V
